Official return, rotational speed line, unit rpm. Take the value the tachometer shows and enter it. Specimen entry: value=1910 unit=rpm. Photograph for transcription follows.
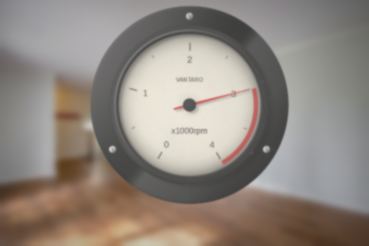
value=3000 unit=rpm
